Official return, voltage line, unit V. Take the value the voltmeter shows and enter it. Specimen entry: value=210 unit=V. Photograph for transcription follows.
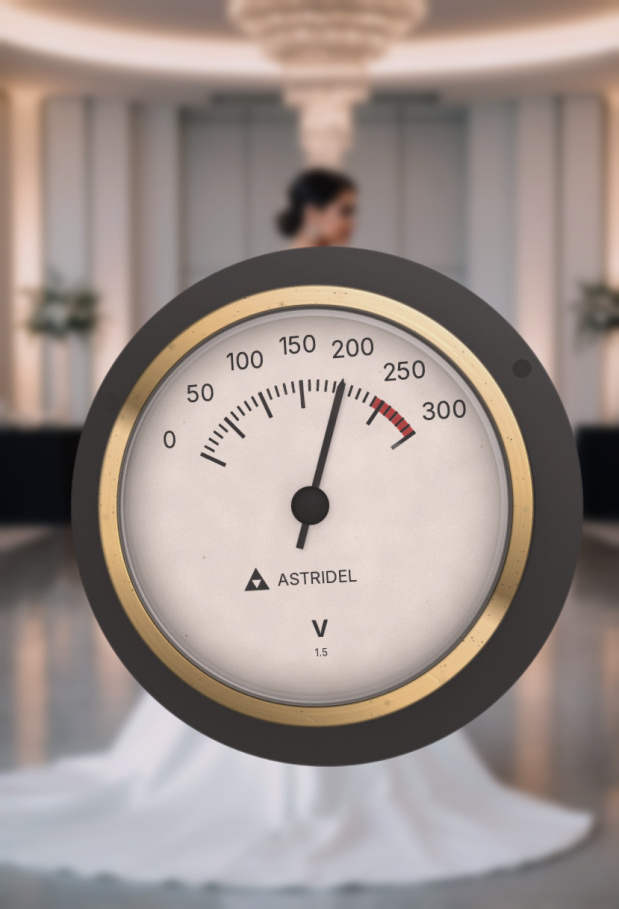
value=200 unit=V
